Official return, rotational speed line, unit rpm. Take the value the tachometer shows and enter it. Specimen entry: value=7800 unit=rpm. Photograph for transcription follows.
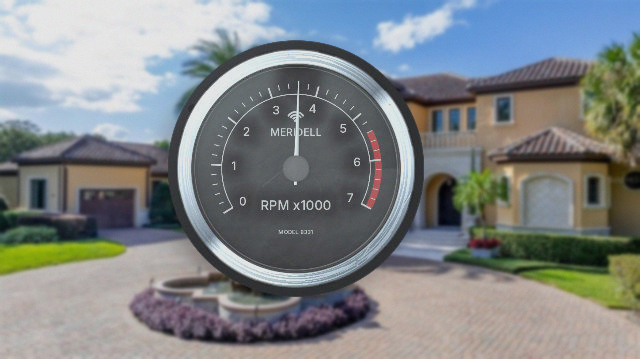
value=3600 unit=rpm
